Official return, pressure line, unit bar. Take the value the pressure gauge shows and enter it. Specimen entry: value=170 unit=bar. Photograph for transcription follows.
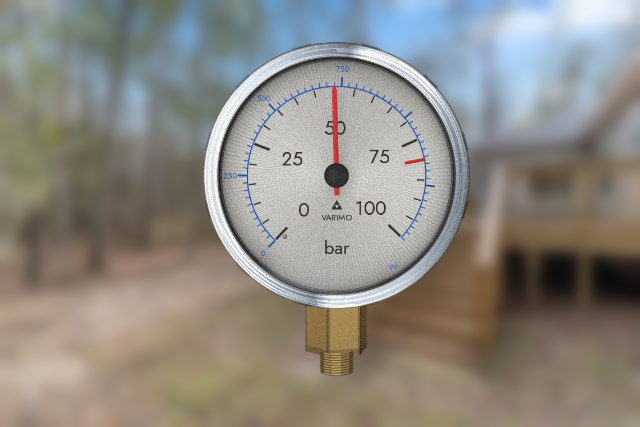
value=50 unit=bar
